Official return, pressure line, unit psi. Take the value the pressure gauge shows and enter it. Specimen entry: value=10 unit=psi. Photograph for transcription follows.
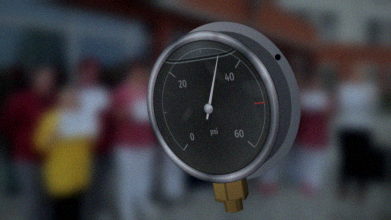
value=35 unit=psi
